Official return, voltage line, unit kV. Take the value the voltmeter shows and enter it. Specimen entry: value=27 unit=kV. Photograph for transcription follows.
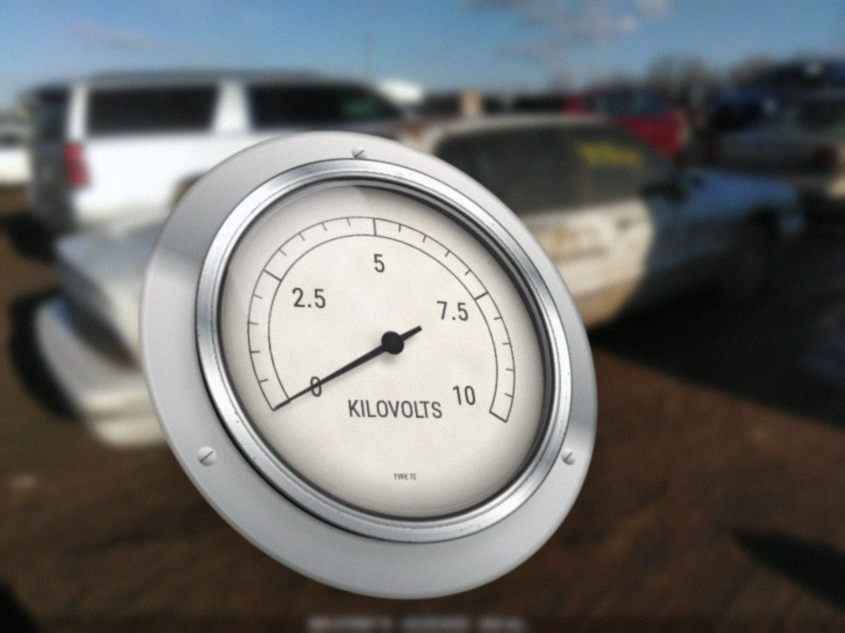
value=0 unit=kV
